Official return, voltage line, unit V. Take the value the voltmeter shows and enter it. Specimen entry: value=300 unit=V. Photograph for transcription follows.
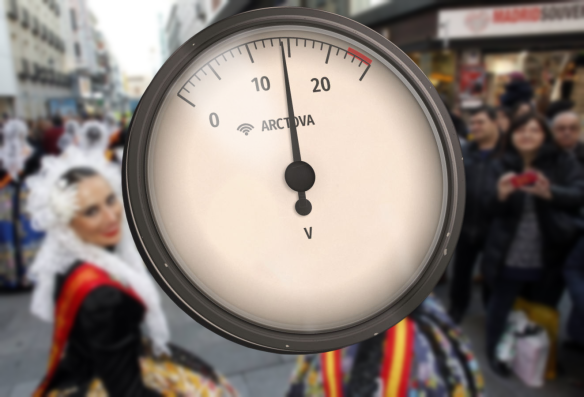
value=14 unit=V
